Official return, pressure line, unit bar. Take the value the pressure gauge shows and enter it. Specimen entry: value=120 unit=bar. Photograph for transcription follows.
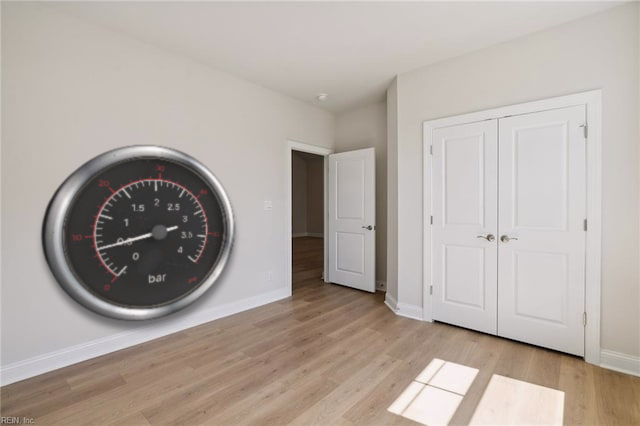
value=0.5 unit=bar
